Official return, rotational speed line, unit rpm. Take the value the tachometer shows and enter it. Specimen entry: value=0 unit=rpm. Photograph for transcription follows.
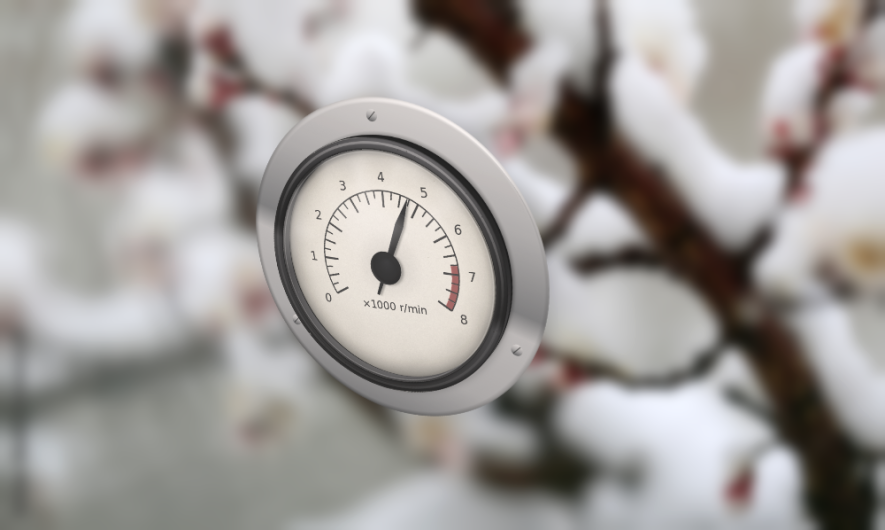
value=4750 unit=rpm
